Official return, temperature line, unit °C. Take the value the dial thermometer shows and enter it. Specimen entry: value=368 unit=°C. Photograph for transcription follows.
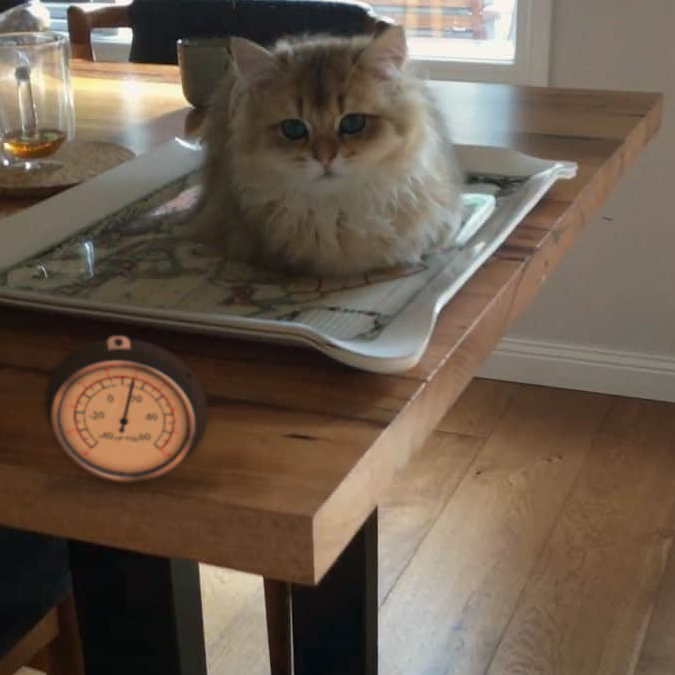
value=15 unit=°C
